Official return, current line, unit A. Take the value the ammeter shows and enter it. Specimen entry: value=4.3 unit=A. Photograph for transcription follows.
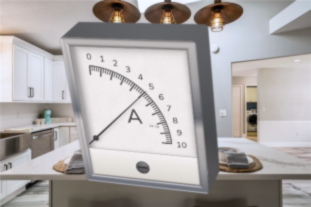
value=5 unit=A
